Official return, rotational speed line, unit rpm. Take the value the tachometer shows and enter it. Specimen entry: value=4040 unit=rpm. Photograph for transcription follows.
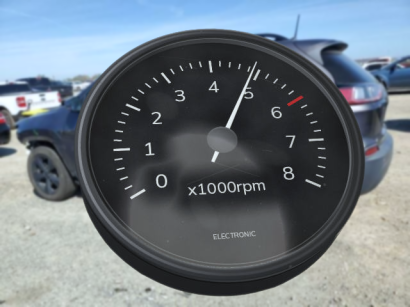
value=4900 unit=rpm
